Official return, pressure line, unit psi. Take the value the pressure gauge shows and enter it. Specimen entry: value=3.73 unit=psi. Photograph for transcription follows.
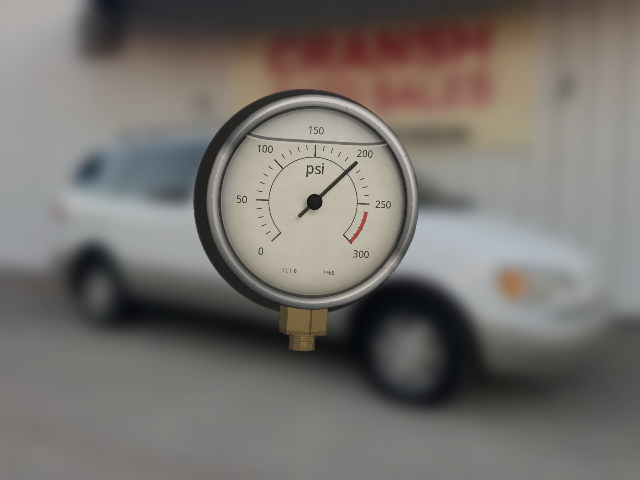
value=200 unit=psi
